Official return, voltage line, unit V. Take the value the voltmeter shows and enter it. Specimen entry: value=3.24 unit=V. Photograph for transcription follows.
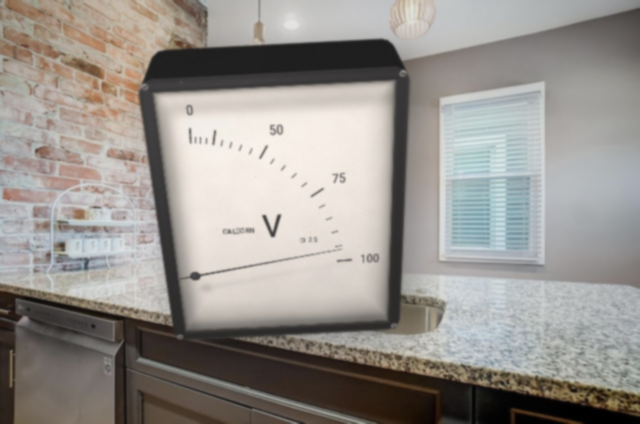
value=95 unit=V
